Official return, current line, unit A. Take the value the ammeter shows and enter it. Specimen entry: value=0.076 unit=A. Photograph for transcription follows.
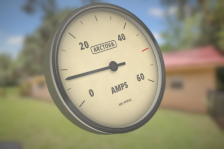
value=7.5 unit=A
